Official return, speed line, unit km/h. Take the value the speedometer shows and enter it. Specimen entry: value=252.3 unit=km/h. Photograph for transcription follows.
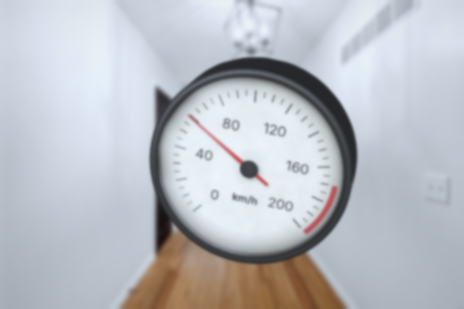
value=60 unit=km/h
